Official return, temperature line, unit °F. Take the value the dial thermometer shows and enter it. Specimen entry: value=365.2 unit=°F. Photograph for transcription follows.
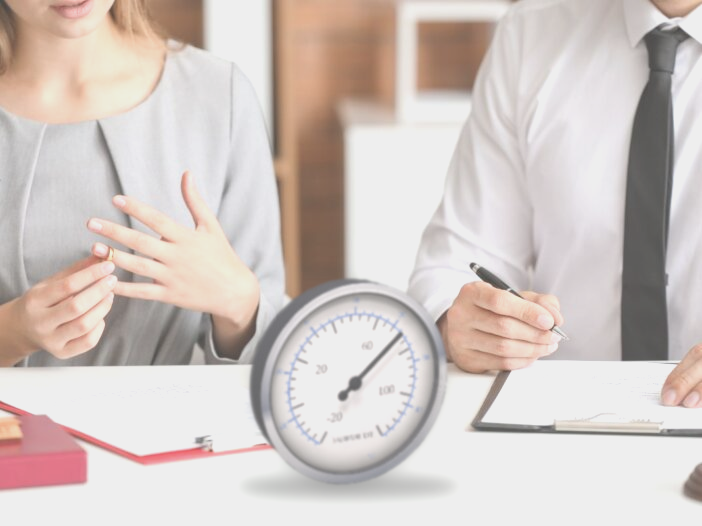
value=72 unit=°F
